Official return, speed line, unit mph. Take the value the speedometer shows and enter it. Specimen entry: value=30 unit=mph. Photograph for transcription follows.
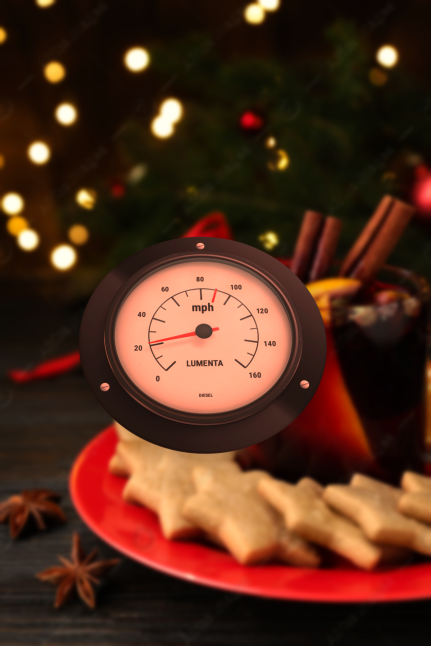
value=20 unit=mph
